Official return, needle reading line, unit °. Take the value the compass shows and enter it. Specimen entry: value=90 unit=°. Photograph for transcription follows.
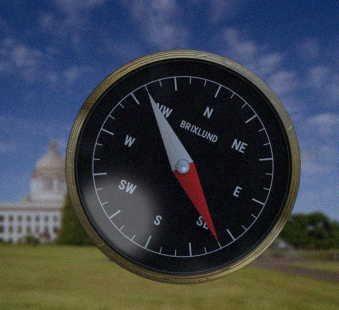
value=130 unit=°
